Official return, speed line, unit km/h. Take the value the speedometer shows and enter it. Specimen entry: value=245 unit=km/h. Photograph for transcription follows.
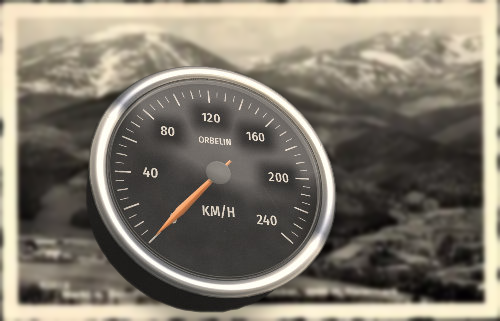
value=0 unit=km/h
